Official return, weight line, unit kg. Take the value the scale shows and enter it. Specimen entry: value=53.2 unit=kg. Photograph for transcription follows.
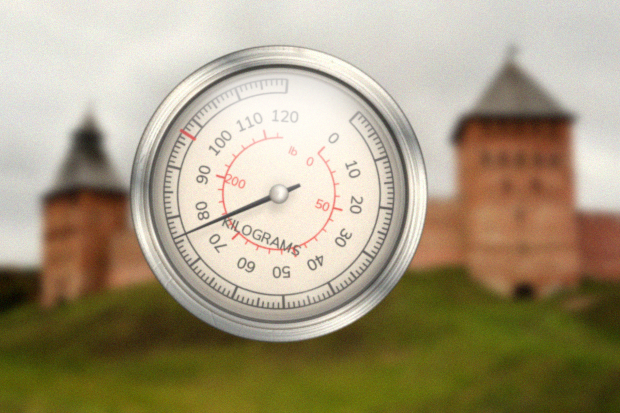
value=76 unit=kg
